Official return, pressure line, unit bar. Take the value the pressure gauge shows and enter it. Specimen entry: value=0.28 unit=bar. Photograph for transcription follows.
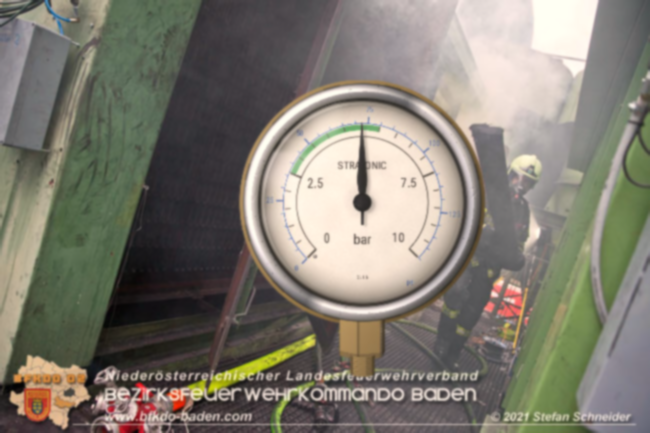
value=5 unit=bar
